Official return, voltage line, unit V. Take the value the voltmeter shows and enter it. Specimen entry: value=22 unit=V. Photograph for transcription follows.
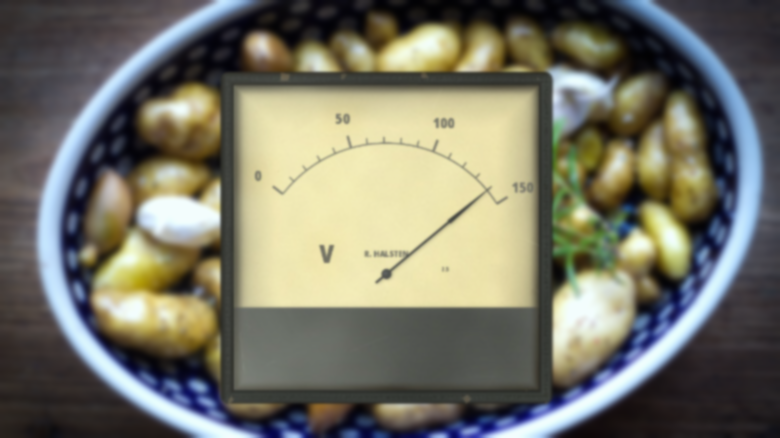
value=140 unit=V
